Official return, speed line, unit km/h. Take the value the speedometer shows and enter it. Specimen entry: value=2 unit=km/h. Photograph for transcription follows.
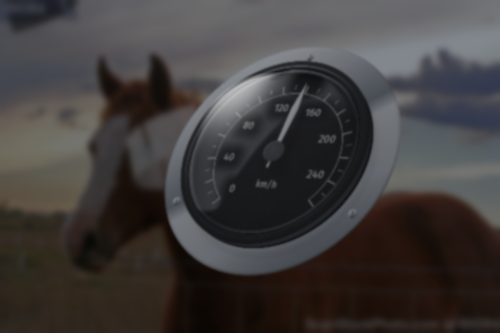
value=140 unit=km/h
